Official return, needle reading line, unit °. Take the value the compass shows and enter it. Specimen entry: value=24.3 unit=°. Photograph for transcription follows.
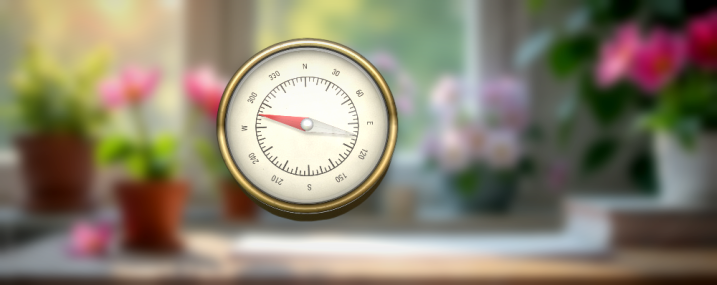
value=285 unit=°
